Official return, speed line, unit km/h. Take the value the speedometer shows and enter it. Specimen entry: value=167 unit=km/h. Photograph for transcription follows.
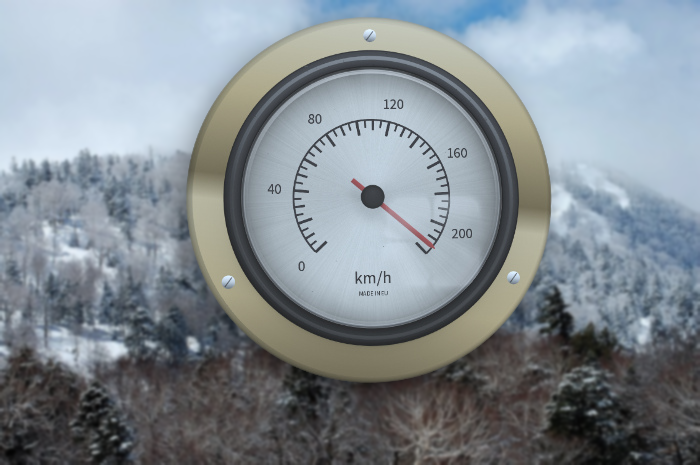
value=215 unit=km/h
